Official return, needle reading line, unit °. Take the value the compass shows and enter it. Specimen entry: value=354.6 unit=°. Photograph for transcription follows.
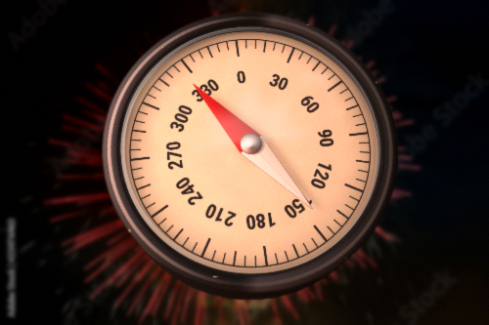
value=325 unit=°
